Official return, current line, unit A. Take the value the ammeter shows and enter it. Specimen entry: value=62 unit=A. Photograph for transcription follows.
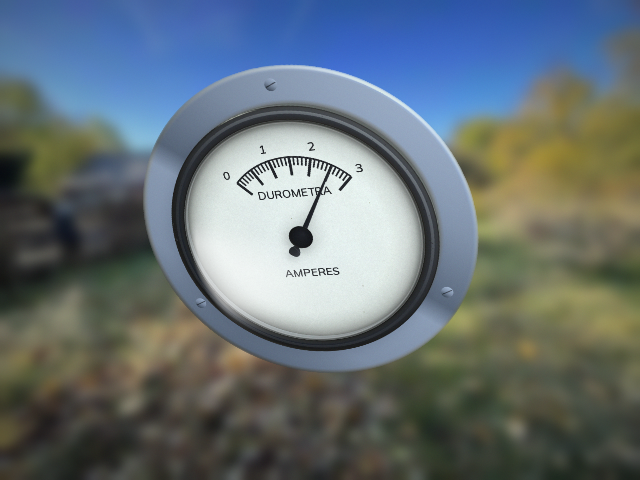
value=2.5 unit=A
